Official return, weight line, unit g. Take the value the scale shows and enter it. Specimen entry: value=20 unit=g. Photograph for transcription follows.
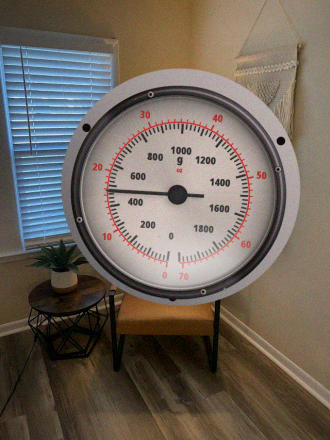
value=480 unit=g
